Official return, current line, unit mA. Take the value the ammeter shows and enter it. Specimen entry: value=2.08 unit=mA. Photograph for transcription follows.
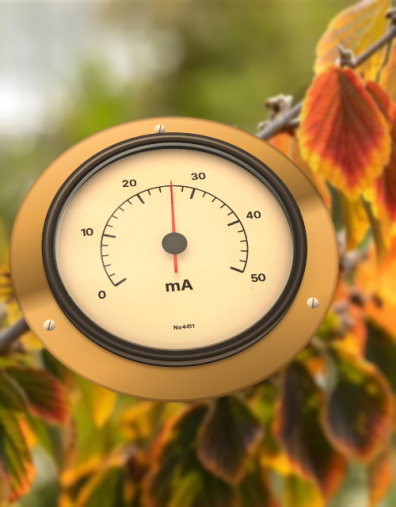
value=26 unit=mA
